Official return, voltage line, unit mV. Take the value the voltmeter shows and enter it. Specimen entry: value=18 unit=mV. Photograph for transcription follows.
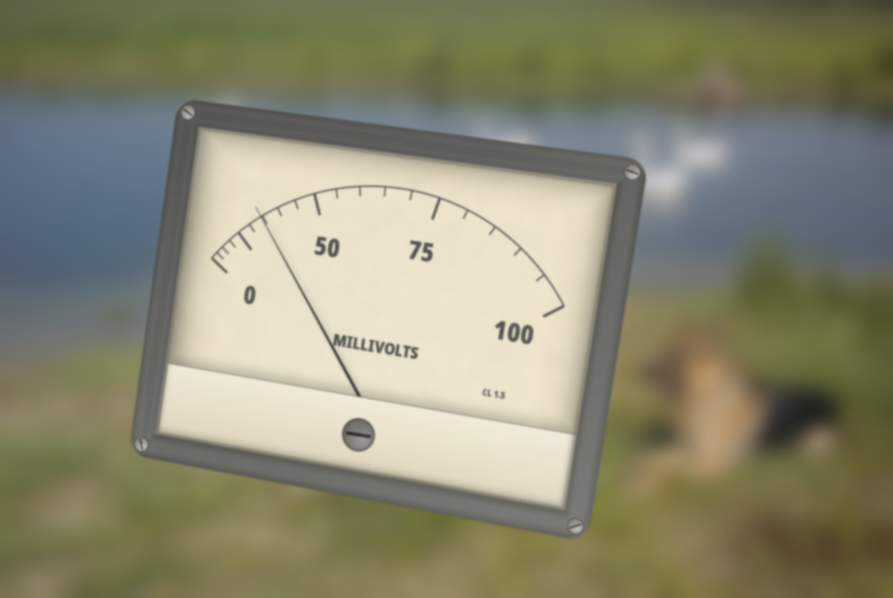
value=35 unit=mV
